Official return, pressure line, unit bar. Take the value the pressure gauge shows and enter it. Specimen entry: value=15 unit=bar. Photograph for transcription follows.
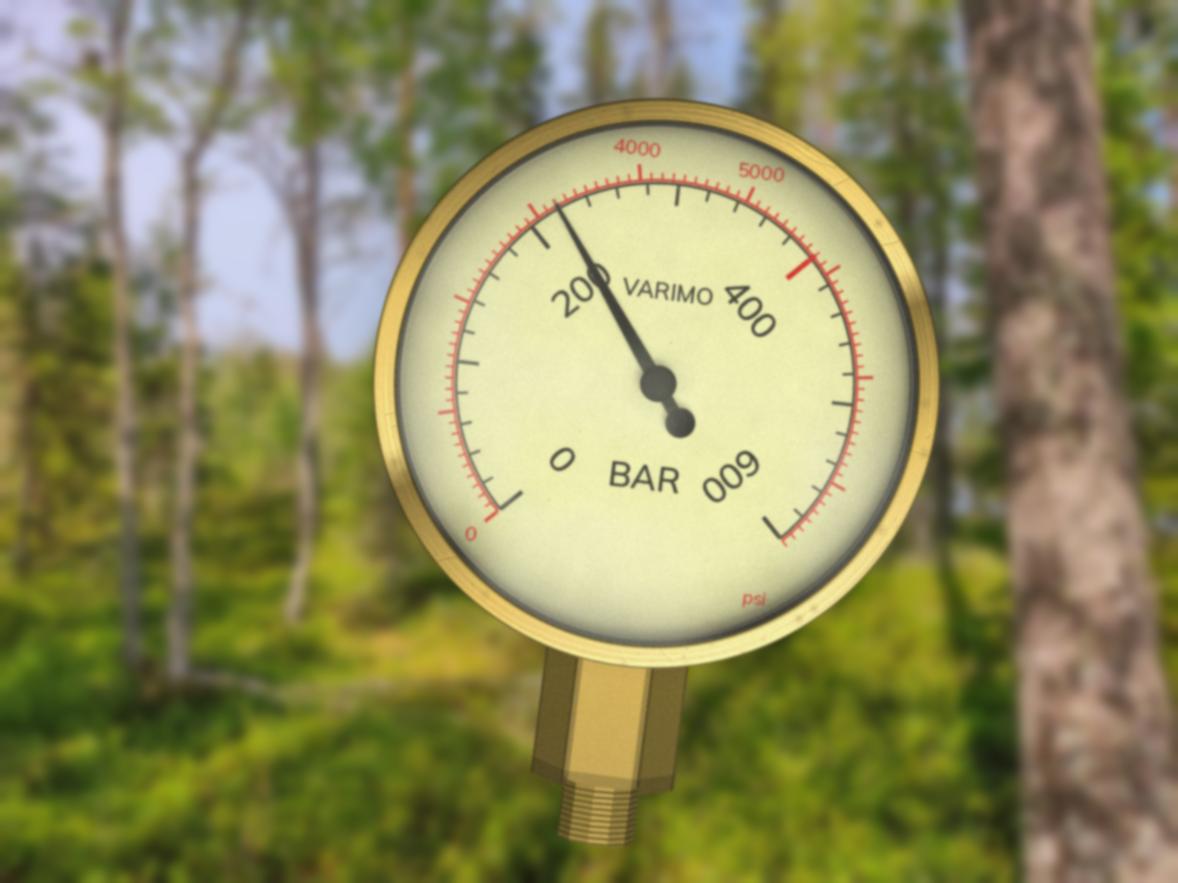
value=220 unit=bar
